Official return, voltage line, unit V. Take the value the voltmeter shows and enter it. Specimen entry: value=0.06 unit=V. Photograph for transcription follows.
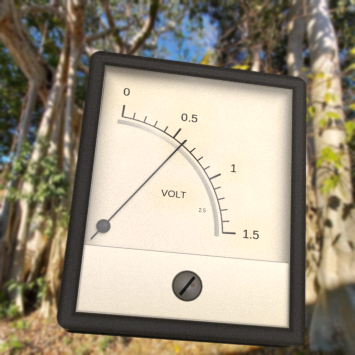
value=0.6 unit=V
